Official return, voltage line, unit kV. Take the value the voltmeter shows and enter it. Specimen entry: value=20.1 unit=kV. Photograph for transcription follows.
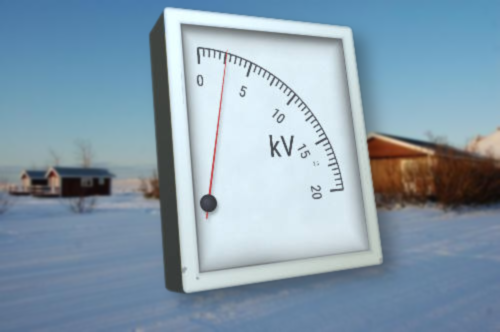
value=2.5 unit=kV
